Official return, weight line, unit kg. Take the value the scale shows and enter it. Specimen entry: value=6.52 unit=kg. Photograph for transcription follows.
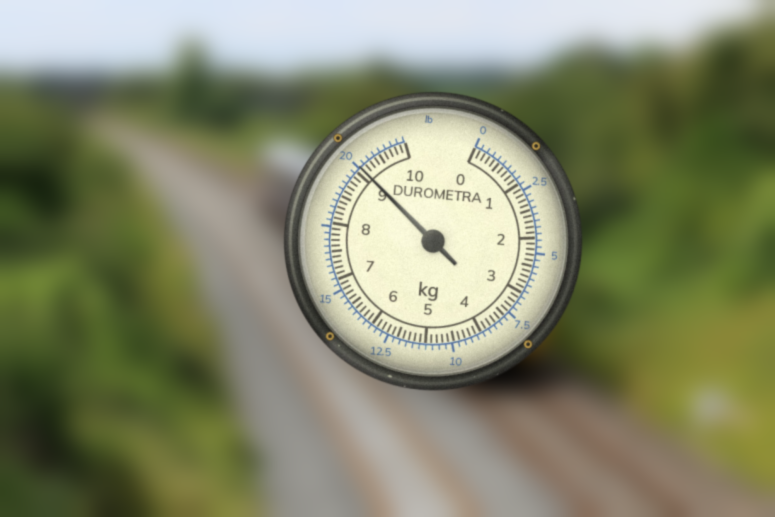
value=9.1 unit=kg
